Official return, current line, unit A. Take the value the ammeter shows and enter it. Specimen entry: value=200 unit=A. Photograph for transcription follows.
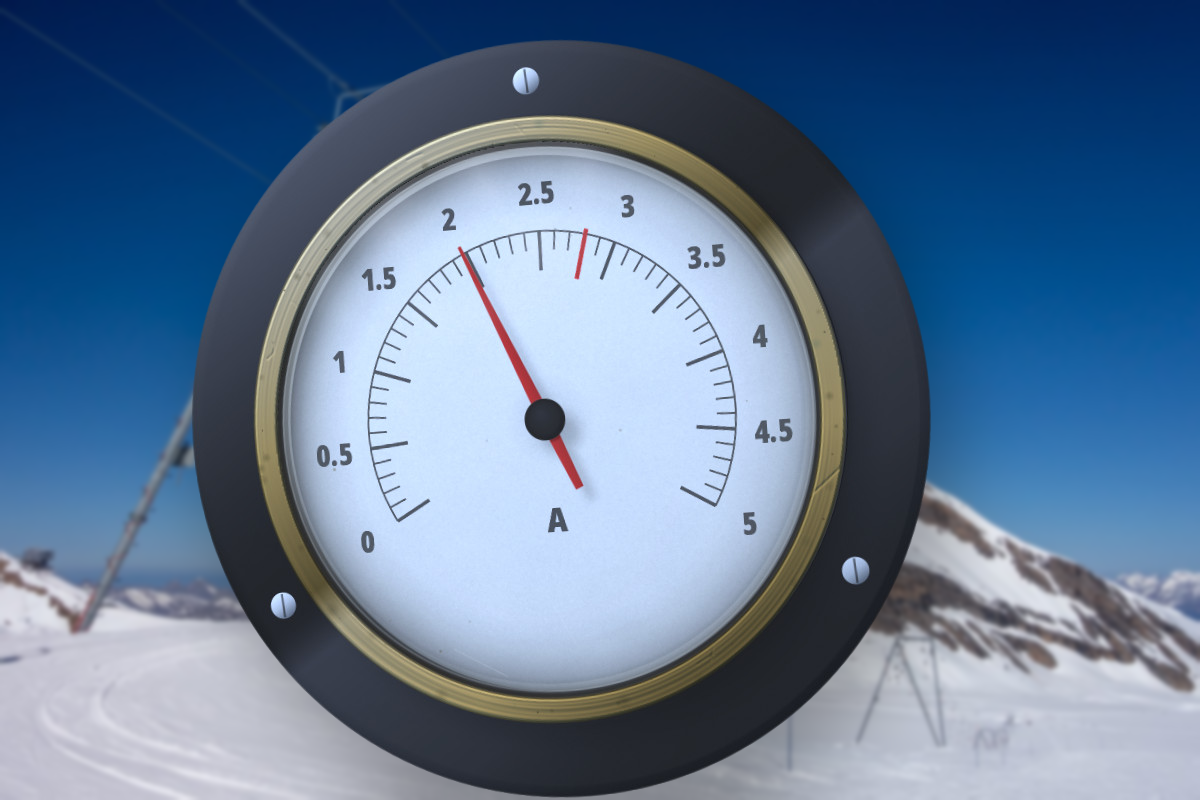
value=2 unit=A
